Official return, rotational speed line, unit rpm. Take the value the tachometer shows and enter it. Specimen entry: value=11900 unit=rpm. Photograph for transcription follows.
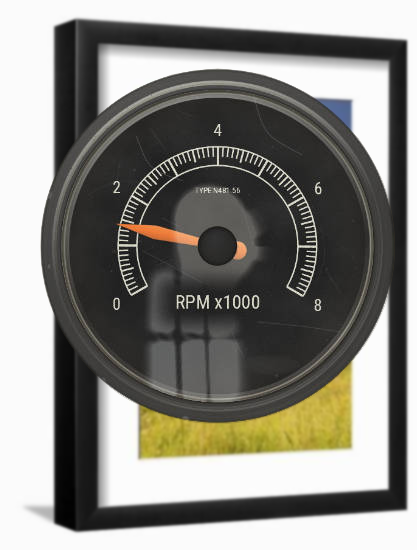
value=1400 unit=rpm
